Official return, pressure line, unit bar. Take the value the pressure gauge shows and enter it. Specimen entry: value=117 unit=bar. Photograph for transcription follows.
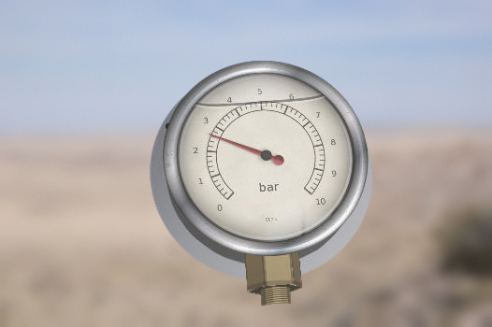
value=2.6 unit=bar
